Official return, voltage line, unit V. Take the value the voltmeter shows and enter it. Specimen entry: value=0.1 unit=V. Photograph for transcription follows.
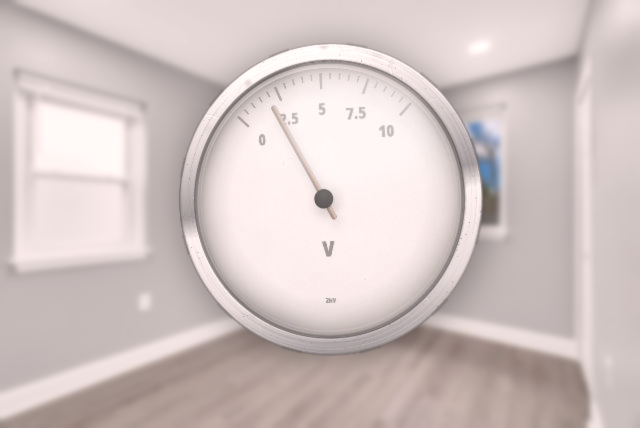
value=2 unit=V
